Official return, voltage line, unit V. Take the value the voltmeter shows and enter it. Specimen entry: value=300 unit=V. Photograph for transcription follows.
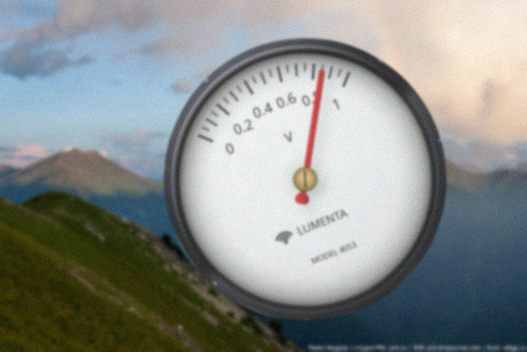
value=0.85 unit=V
